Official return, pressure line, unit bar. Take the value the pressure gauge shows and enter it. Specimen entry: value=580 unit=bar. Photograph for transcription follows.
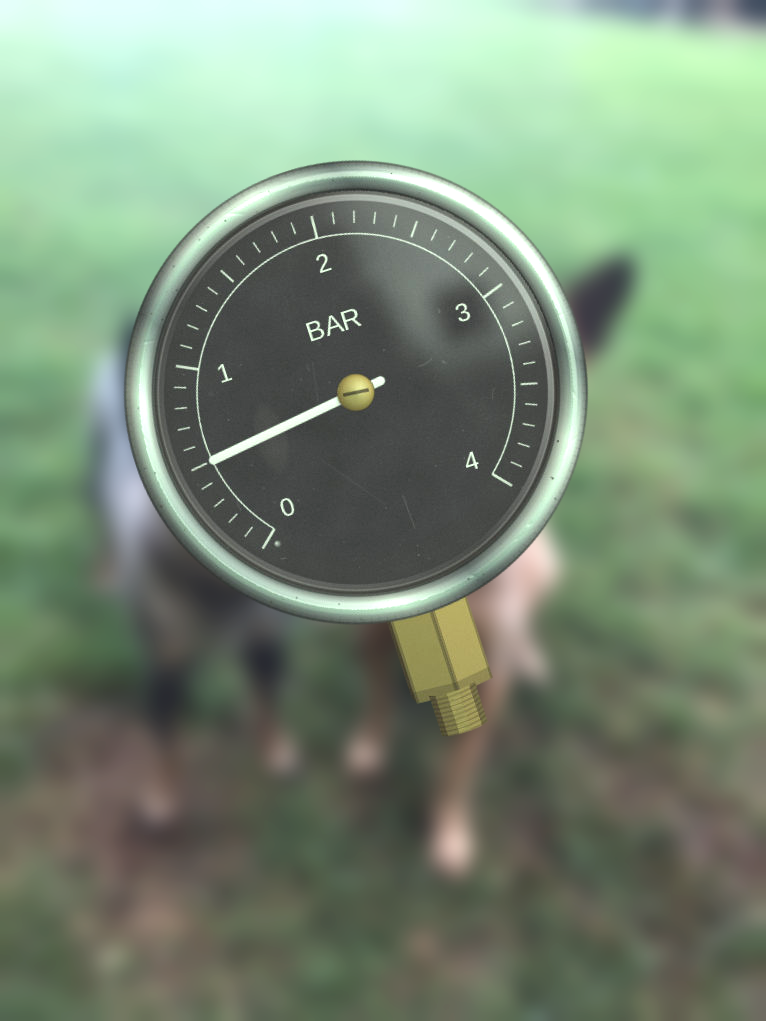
value=0.5 unit=bar
